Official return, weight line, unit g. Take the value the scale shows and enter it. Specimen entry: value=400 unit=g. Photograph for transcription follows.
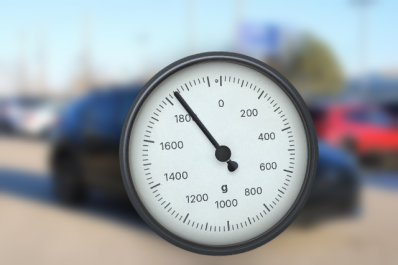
value=1840 unit=g
